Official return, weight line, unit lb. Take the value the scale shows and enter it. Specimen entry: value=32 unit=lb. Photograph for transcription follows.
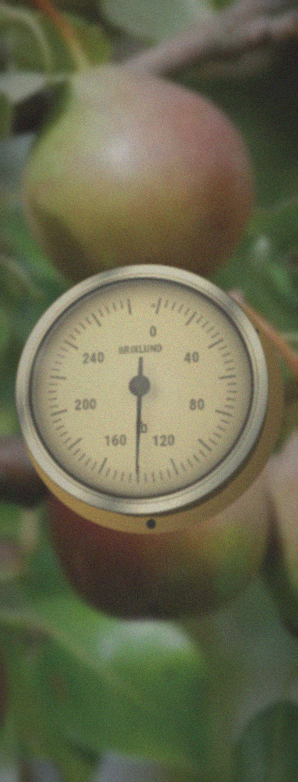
value=140 unit=lb
